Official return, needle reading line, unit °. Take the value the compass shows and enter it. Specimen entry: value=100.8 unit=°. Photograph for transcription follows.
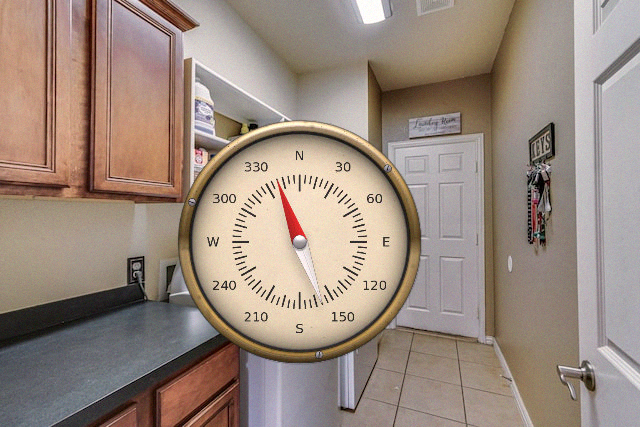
value=340 unit=°
